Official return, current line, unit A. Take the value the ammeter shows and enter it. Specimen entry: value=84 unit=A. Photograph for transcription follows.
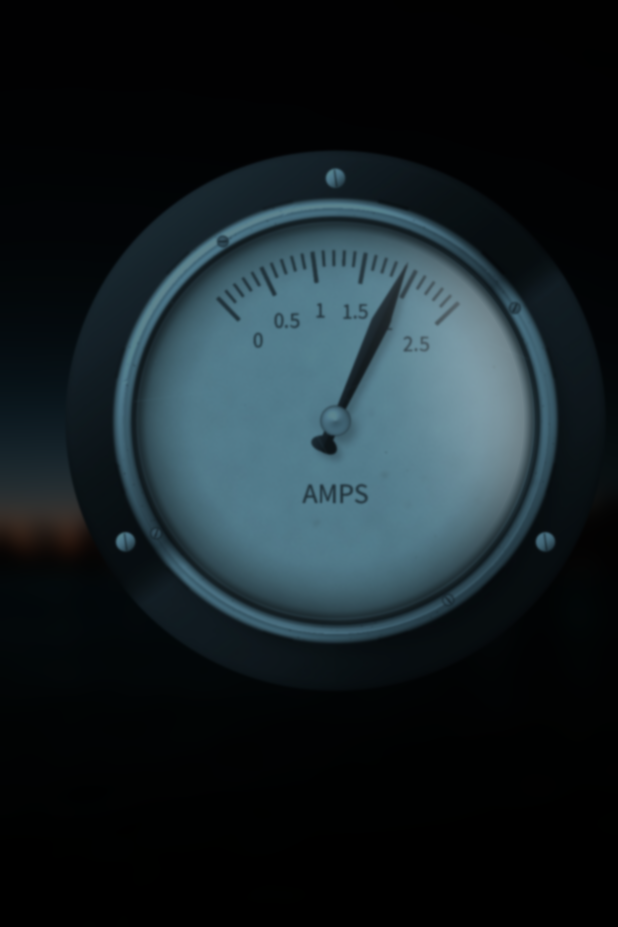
value=1.9 unit=A
